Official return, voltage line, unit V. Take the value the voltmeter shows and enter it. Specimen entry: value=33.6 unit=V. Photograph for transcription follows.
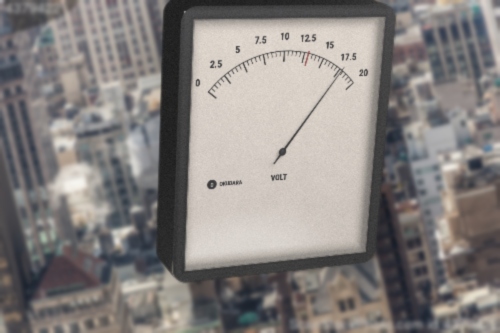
value=17.5 unit=V
